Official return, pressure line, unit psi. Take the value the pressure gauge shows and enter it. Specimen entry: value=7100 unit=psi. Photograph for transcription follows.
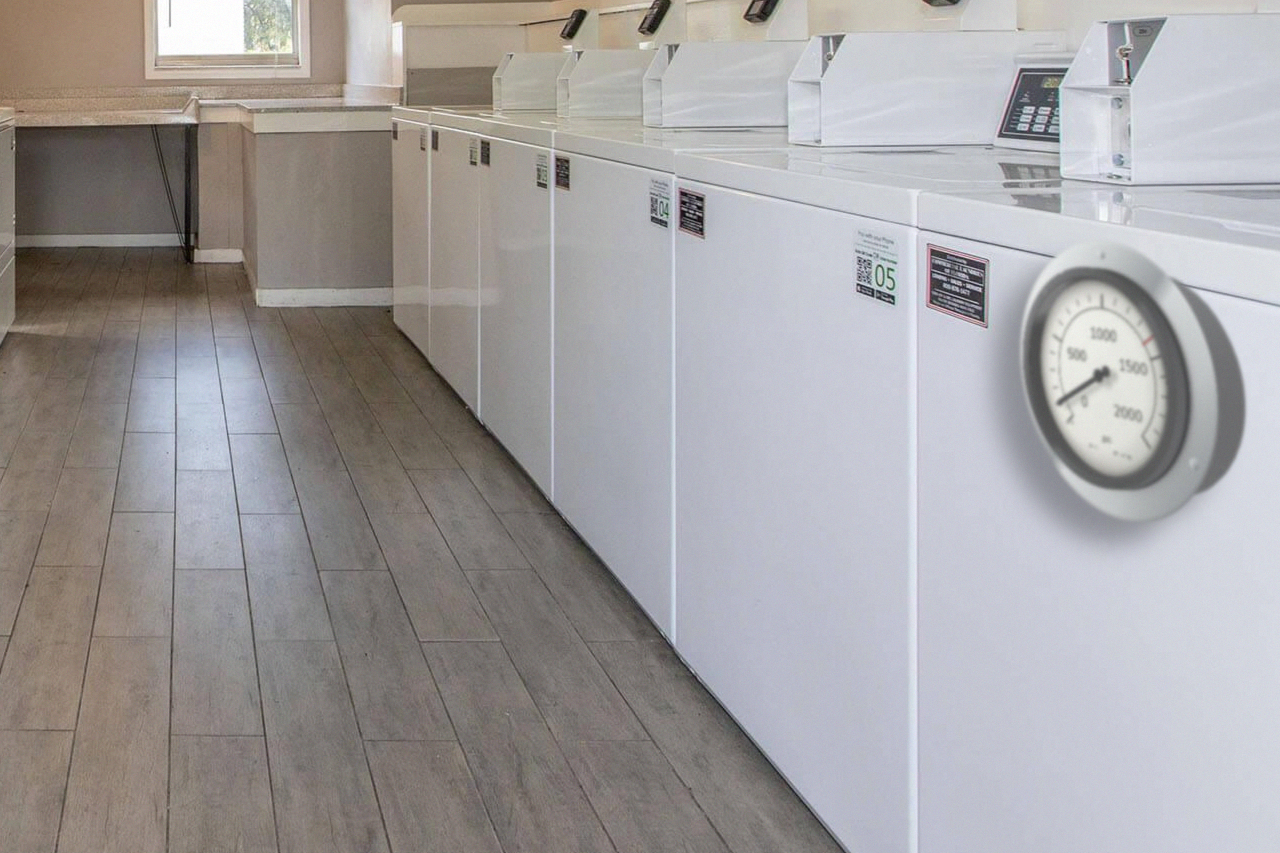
value=100 unit=psi
